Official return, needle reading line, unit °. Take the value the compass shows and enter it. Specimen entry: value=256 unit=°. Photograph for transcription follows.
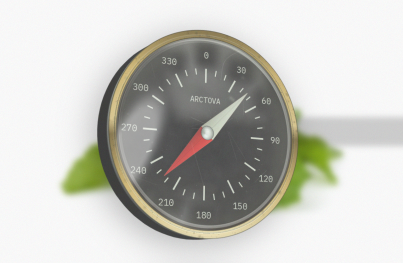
value=225 unit=°
